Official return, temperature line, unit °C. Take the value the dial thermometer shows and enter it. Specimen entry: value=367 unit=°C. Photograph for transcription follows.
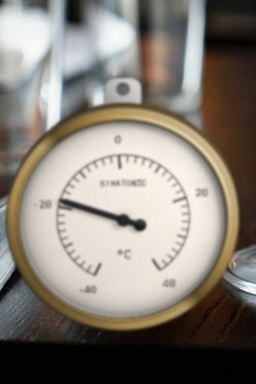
value=-18 unit=°C
